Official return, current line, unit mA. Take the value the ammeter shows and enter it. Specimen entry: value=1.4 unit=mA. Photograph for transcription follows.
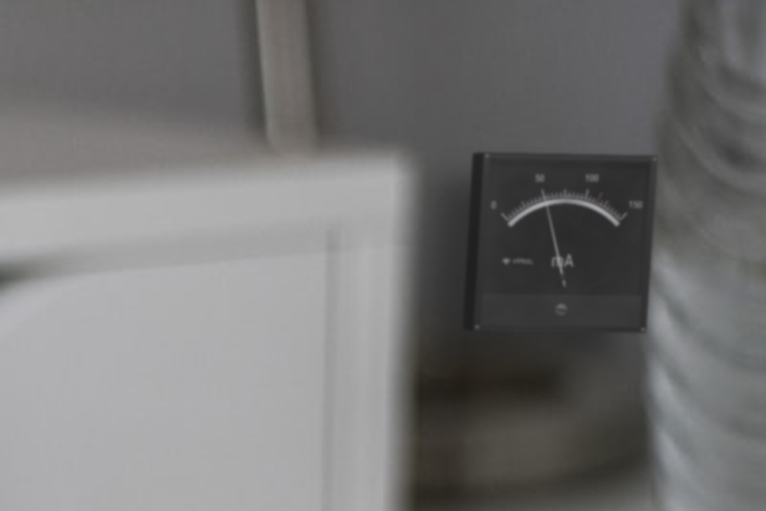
value=50 unit=mA
